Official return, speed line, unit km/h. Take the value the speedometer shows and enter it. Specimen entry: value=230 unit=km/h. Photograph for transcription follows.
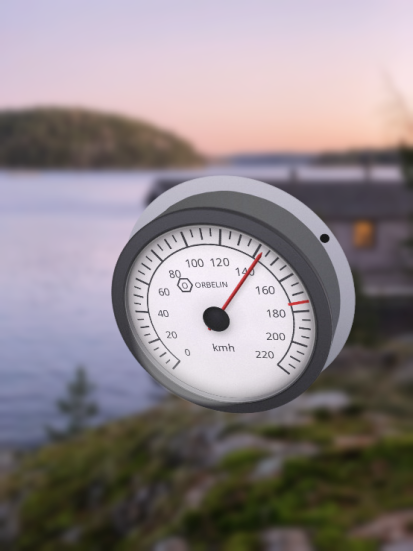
value=142.5 unit=km/h
